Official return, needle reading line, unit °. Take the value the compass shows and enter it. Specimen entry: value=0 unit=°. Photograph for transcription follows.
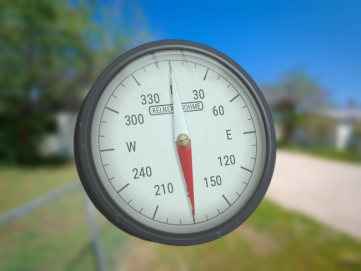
value=180 unit=°
